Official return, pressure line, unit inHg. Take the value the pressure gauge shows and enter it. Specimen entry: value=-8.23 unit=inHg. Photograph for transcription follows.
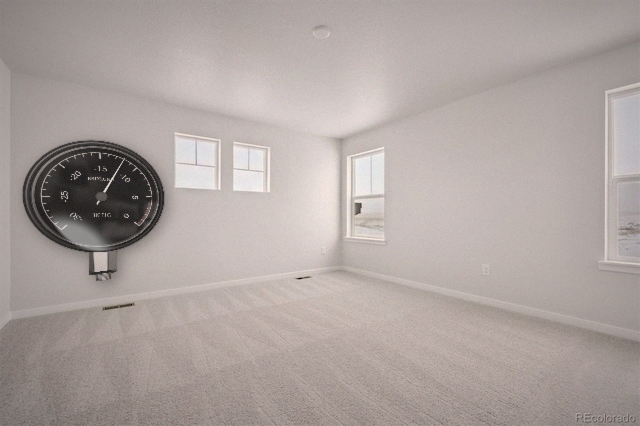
value=-12 unit=inHg
